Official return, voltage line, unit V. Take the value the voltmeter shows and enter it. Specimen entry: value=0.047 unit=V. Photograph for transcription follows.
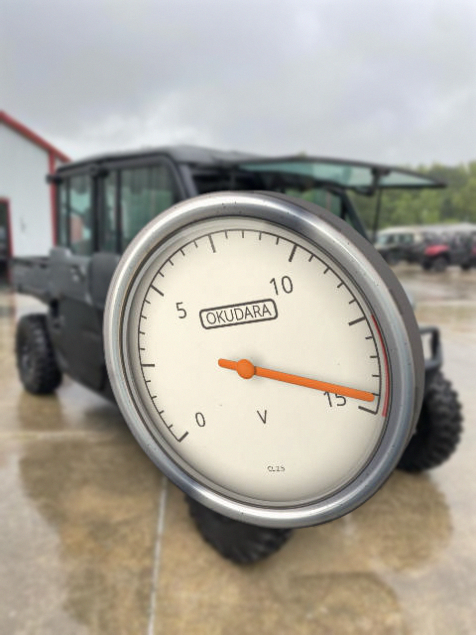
value=14.5 unit=V
